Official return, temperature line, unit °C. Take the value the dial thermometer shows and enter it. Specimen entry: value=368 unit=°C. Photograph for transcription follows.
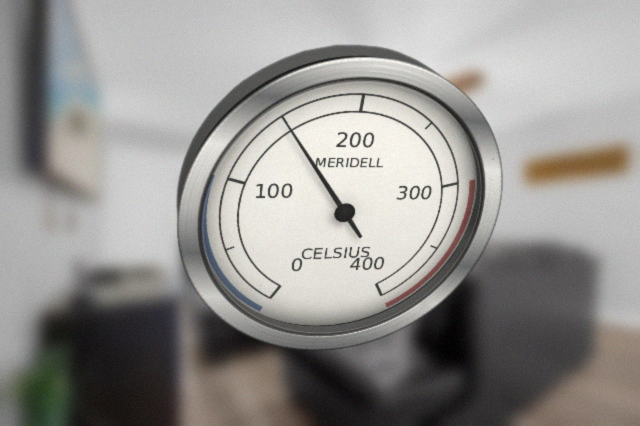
value=150 unit=°C
